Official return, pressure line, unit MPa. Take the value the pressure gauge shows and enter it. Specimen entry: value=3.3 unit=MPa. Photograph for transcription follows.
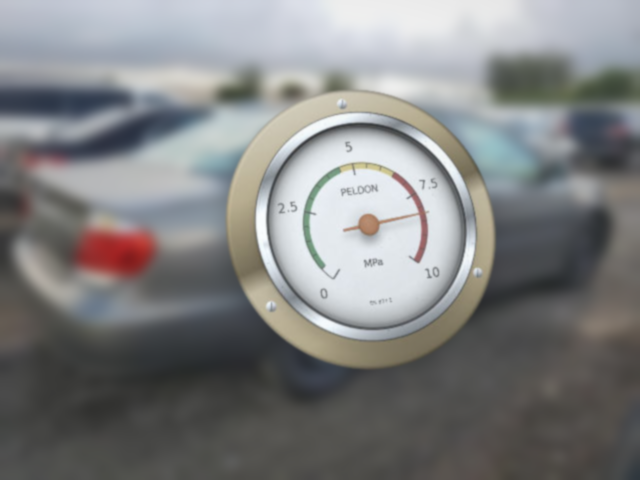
value=8.25 unit=MPa
